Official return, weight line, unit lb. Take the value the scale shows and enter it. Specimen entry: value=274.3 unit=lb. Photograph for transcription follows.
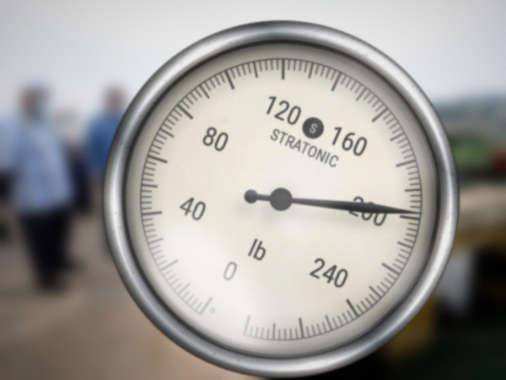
value=198 unit=lb
